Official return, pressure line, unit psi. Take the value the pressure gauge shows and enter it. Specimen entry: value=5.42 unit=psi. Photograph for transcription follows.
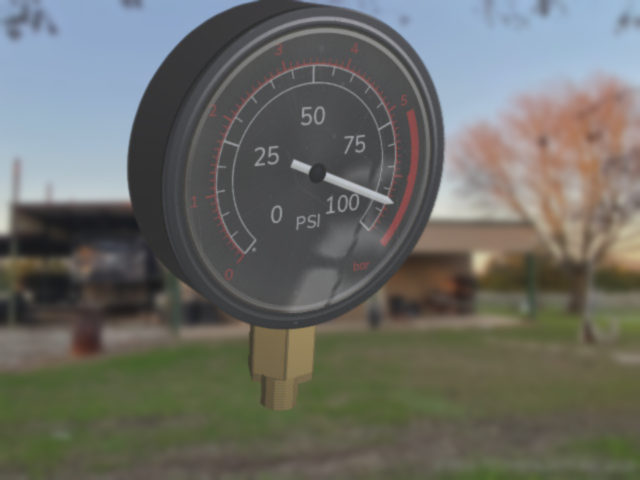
value=92.5 unit=psi
